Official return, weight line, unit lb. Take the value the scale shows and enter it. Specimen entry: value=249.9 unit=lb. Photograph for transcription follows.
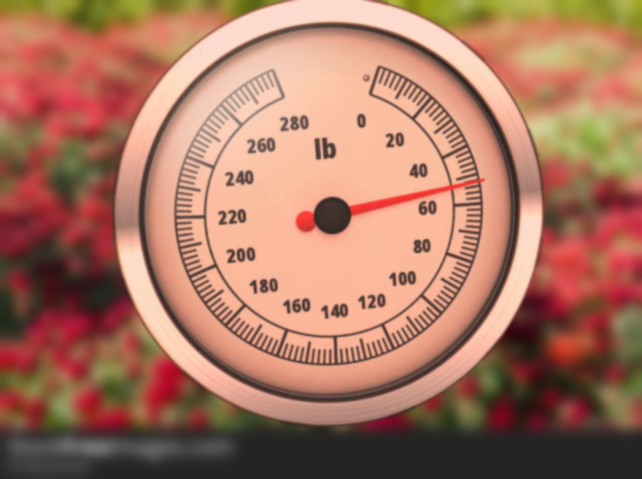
value=52 unit=lb
